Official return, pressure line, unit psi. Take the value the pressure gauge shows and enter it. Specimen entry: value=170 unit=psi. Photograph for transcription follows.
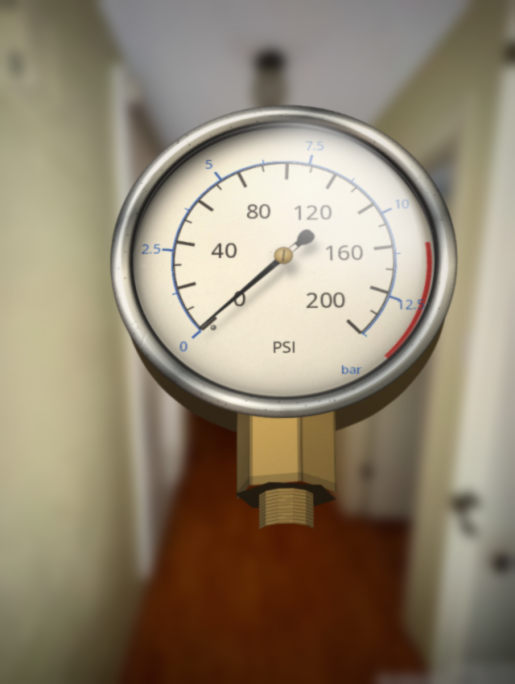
value=0 unit=psi
